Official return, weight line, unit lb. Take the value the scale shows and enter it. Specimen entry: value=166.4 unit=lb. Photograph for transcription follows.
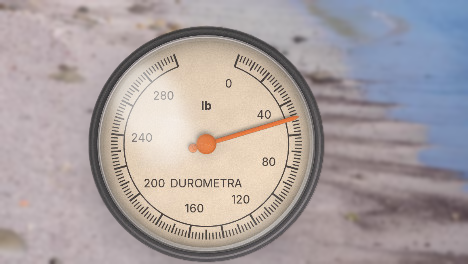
value=50 unit=lb
